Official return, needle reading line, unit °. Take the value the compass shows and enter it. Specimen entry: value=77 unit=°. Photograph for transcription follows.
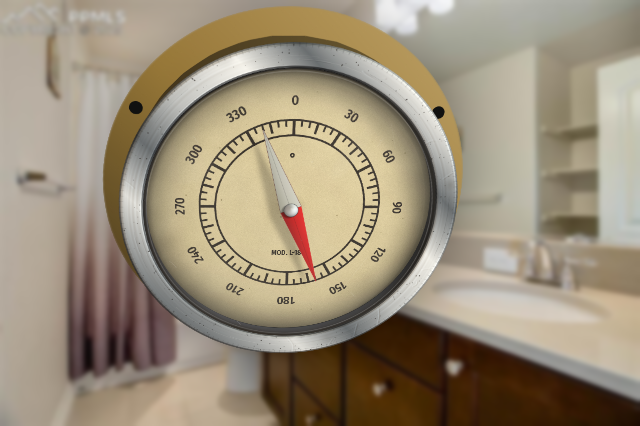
value=160 unit=°
